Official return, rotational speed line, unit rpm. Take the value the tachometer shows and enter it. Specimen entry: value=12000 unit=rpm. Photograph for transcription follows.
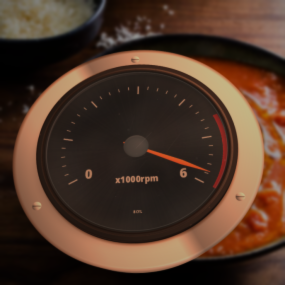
value=5800 unit=rpm
